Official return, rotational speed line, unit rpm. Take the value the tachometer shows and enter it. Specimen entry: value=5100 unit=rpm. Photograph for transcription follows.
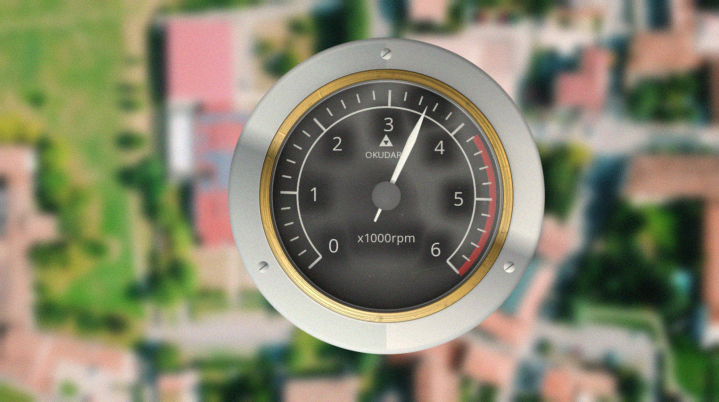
value=3500 unit=rpm
